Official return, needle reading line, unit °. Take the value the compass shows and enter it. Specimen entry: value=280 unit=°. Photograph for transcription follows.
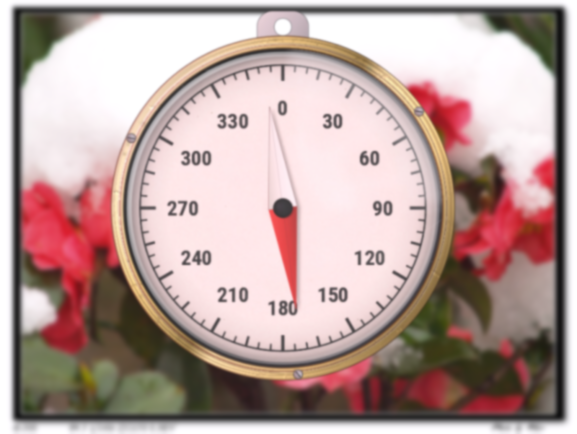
value=172.5 unit=°
